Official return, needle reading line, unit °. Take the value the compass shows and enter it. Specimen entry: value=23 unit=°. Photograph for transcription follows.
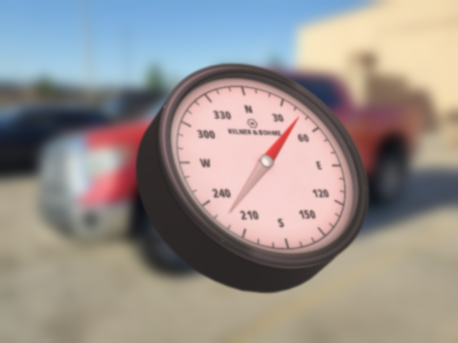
value=45 unit=°
